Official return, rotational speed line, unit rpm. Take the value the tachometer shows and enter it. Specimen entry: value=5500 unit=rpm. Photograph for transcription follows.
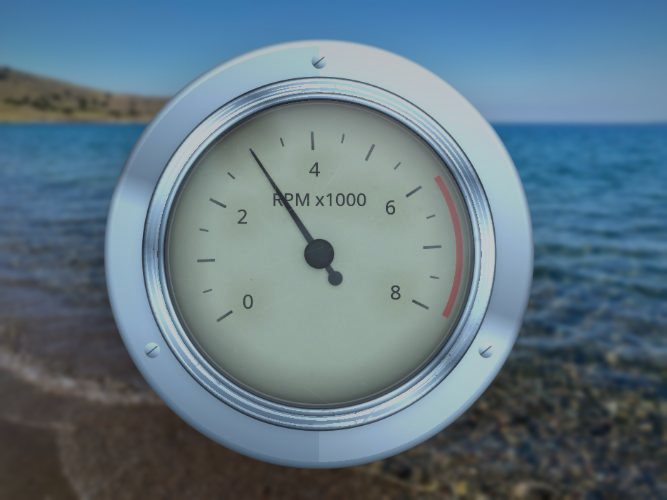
value=3000 unit=rpm
